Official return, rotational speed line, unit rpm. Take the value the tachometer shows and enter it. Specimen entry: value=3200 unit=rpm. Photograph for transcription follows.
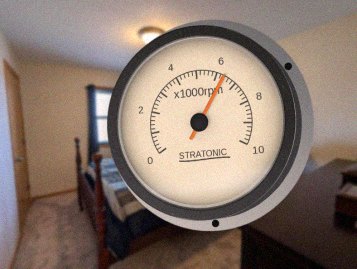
value=6400 unit=rpm
